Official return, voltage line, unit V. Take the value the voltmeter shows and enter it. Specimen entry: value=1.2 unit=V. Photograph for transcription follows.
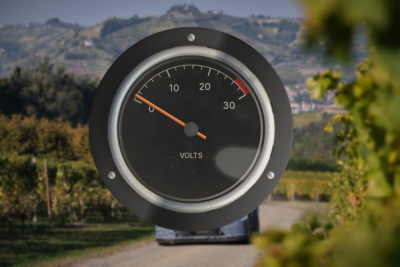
value=1 unit=V
